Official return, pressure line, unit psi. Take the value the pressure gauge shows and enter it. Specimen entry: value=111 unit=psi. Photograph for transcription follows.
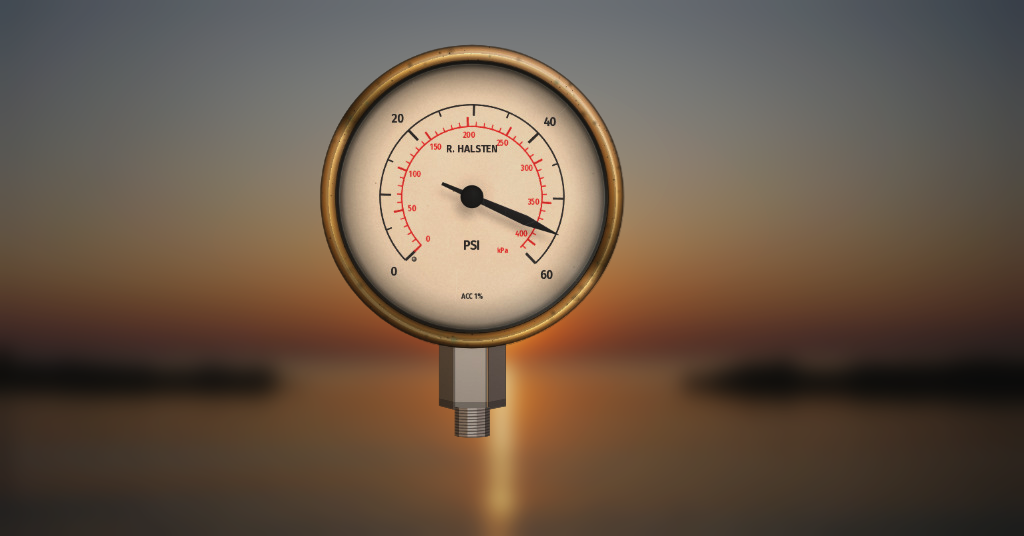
value=55 unit=psi
